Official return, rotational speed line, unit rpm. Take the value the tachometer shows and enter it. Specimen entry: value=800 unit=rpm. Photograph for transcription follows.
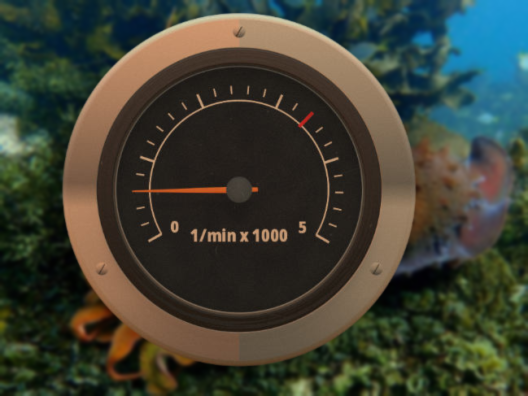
value=600 unit=rpm
